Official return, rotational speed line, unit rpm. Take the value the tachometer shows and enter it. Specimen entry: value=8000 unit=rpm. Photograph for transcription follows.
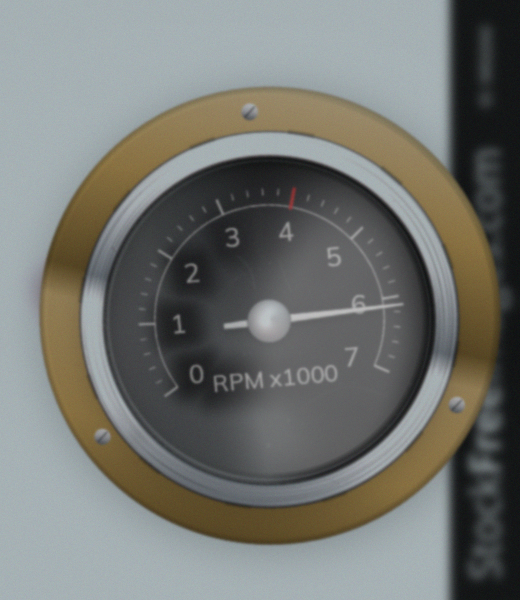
value=6100 unit=rpm
